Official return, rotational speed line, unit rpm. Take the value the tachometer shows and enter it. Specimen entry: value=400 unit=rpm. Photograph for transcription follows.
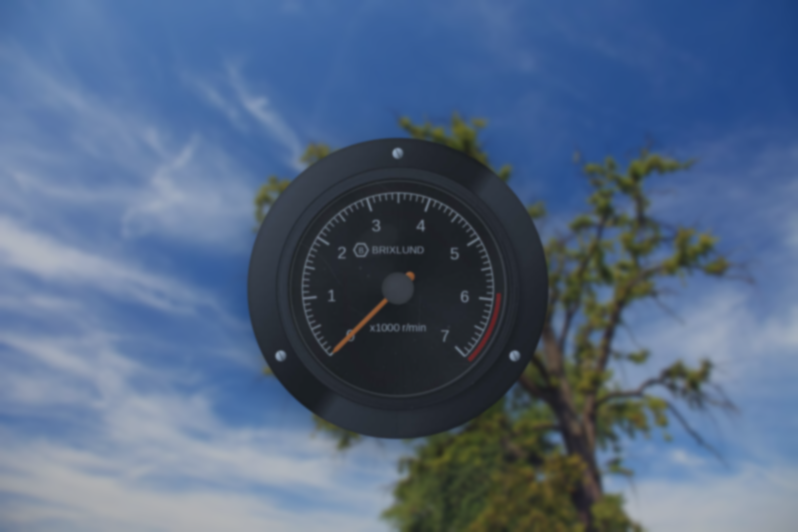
value=0 unit=rpm
